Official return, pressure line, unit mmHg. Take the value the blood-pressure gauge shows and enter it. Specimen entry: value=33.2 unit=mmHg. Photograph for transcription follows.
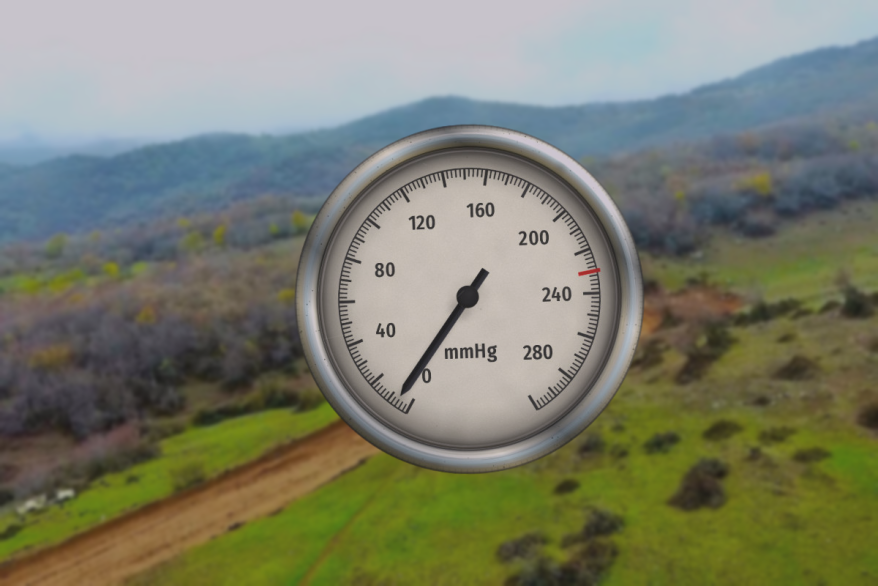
value=6 unit=mmHg
